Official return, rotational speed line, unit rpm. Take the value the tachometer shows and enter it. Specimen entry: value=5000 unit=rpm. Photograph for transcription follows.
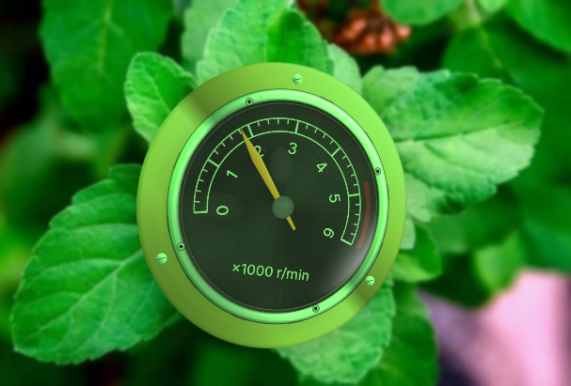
value=1800 unit=rpm
